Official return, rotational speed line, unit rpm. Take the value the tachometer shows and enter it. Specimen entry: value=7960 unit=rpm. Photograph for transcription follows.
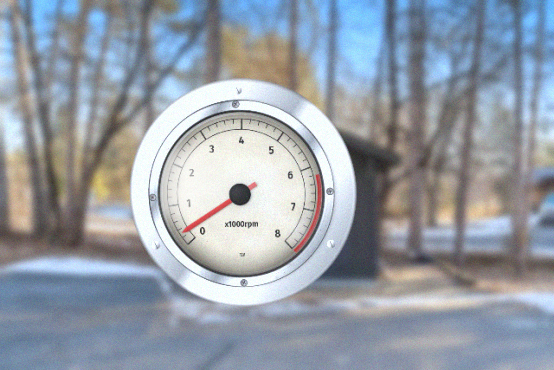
value=300 unit=rpm
